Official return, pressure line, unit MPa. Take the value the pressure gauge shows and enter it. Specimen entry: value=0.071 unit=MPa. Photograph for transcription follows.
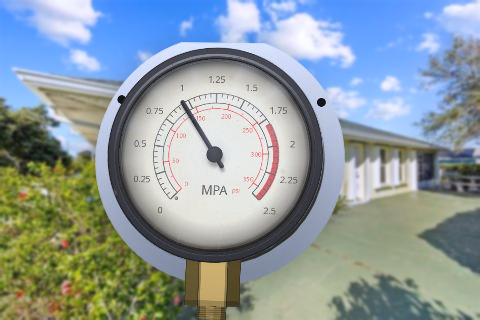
value=0.95 unit=MPa
